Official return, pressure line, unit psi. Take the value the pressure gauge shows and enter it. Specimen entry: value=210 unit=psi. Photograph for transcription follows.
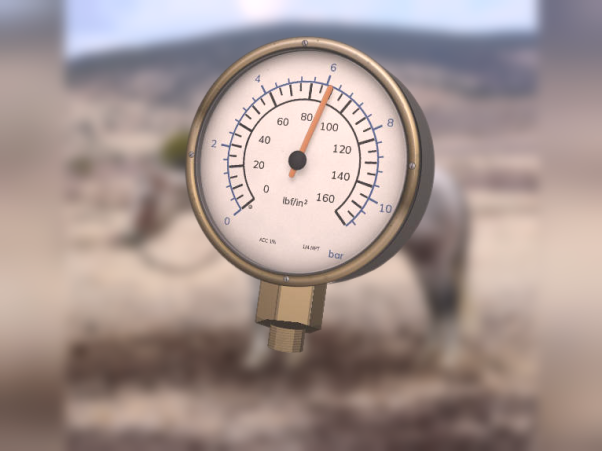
value=90 unit=psi
